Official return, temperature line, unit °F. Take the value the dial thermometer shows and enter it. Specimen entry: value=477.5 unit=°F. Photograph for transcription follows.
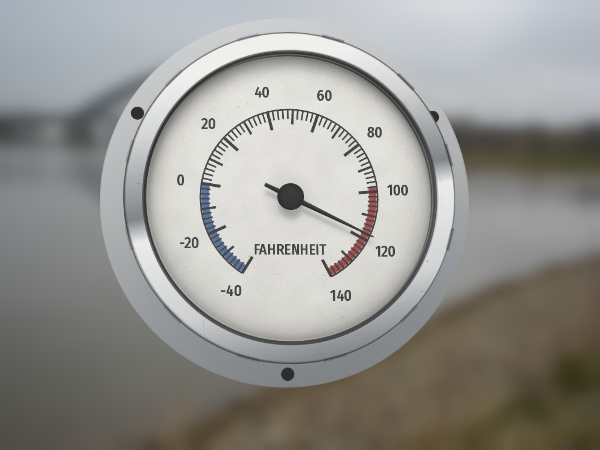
value=118 unit=°F
